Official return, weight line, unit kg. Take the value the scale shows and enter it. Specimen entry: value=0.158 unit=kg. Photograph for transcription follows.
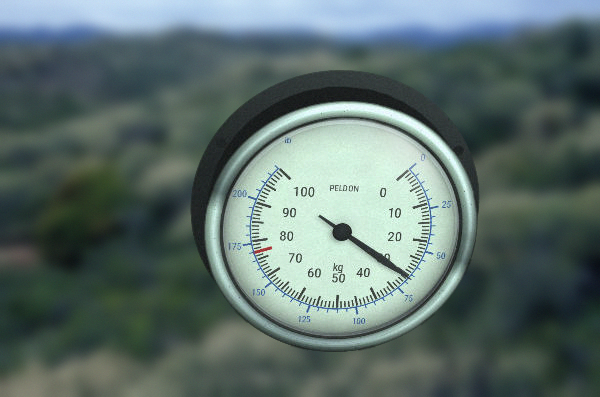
value=30 unit=kg
